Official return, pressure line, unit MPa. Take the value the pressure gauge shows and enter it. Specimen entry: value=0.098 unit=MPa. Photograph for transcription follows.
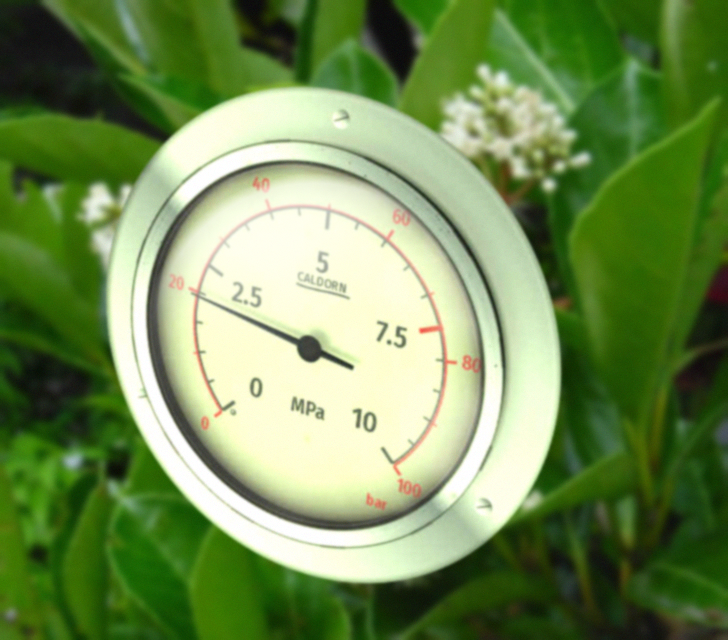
value=2 unit=MPa
